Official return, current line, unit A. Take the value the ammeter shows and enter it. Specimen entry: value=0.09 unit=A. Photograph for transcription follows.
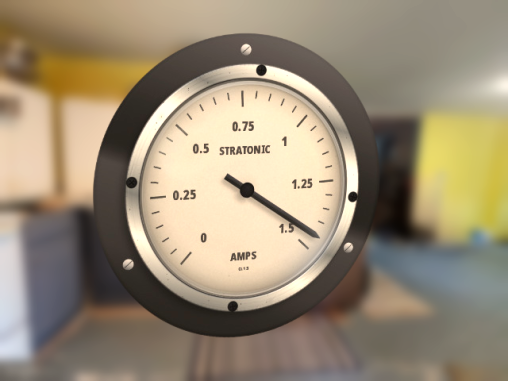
value=1.45 unit=A
